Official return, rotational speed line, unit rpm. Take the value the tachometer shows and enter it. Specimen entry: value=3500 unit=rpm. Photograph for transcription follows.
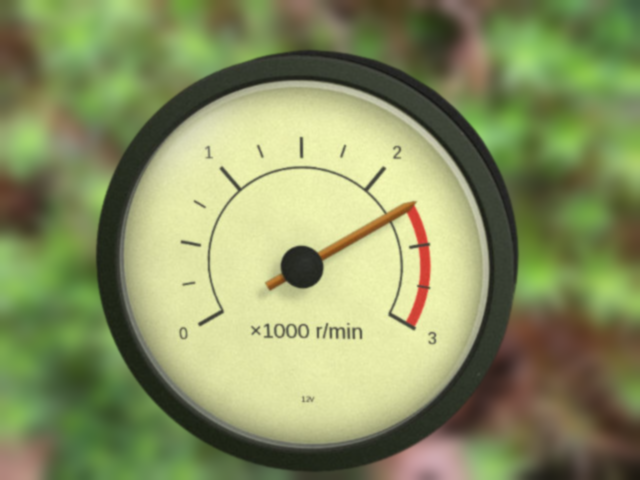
value=2250 unit=rpm
